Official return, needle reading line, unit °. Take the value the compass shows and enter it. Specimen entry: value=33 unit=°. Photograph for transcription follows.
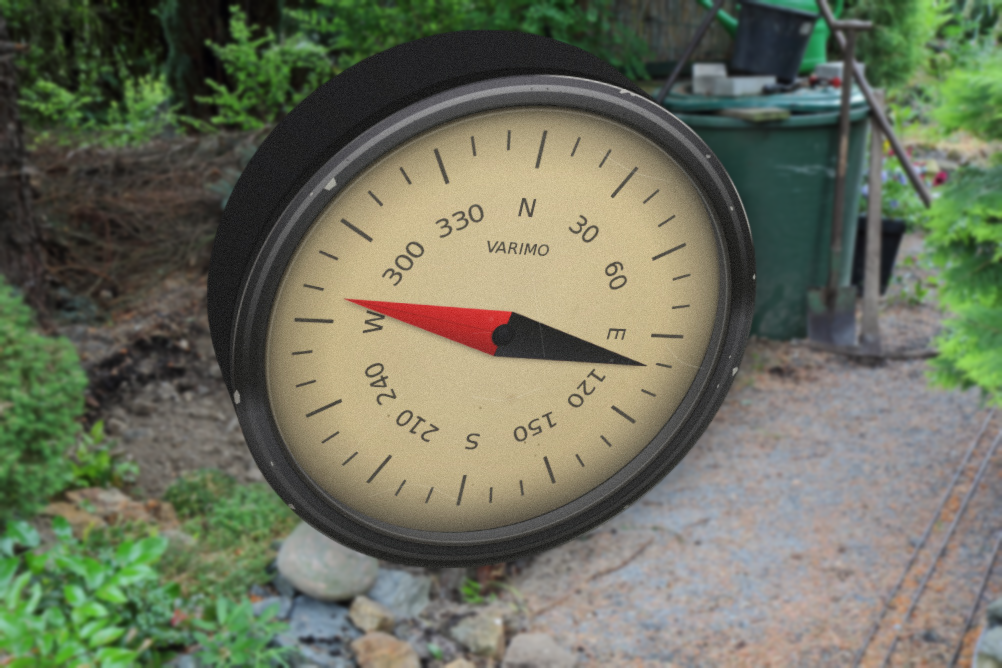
value=280 unit=°
